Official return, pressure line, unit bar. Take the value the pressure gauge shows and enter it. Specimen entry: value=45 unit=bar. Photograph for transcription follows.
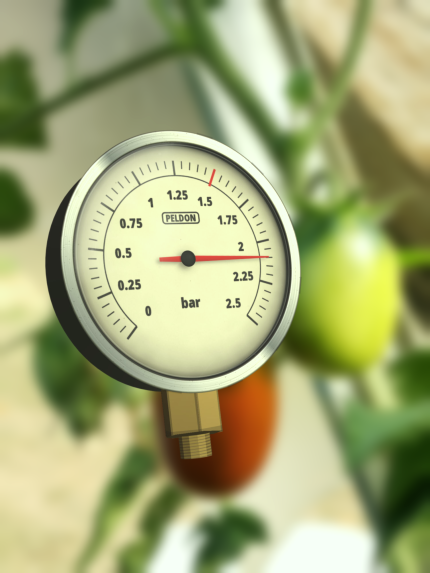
value=2.1 unit=bar
